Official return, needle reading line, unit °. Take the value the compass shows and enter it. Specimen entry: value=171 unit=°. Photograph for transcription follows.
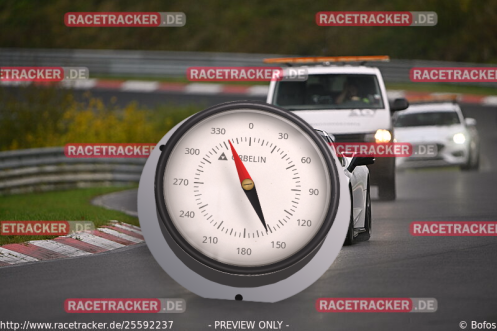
value=335 unit=°
